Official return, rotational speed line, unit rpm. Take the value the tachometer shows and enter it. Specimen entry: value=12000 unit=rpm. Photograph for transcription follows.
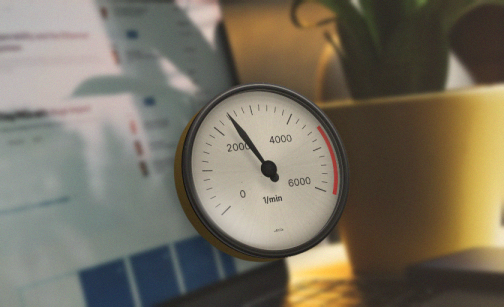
value=2400 unit=rpm
